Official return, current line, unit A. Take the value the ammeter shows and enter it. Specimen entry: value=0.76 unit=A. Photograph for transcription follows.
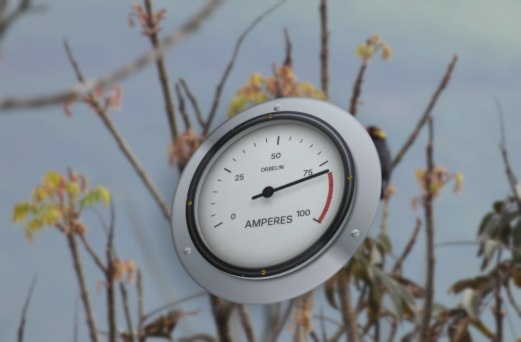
value=80 unit=A
